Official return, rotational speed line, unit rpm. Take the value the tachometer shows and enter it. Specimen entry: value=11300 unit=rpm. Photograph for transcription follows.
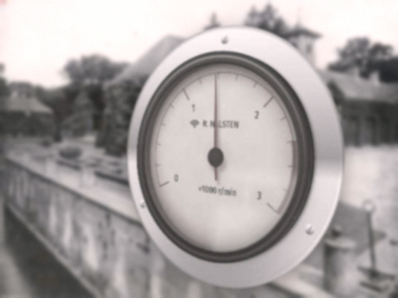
value=1400 unit=rpm
